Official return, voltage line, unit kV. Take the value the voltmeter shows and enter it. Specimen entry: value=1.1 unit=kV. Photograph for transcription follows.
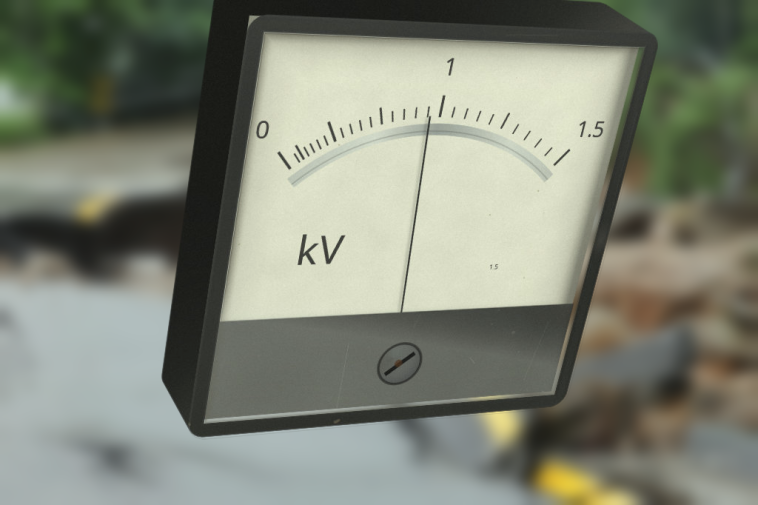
value=0.95 unit=kV
